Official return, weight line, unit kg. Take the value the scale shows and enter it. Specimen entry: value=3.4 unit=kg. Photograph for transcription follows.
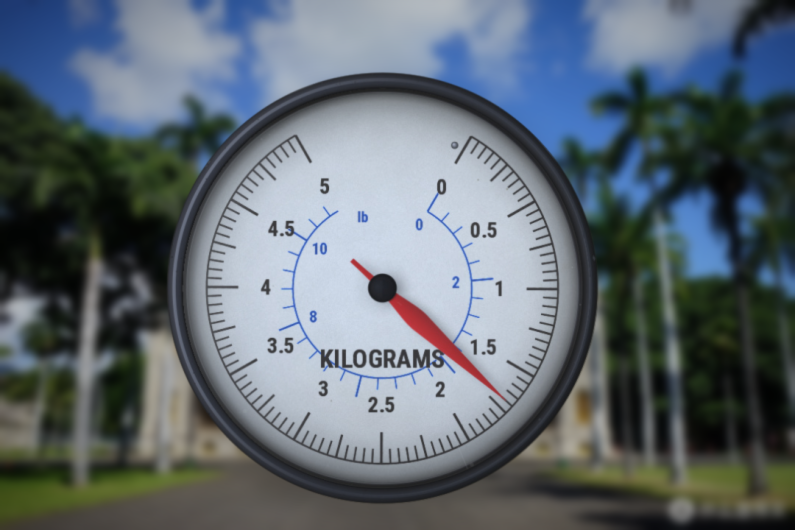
value=1.7 unit=kg
